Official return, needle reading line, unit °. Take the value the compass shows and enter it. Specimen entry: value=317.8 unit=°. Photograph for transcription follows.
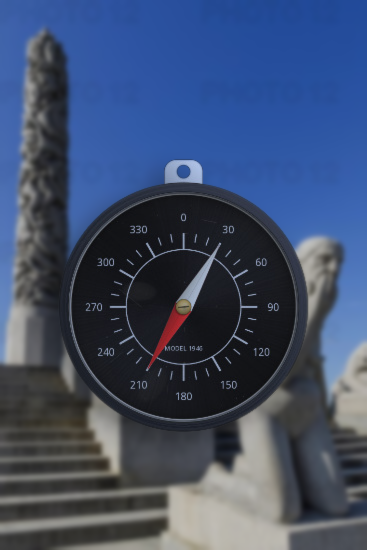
value=210 unit=°
